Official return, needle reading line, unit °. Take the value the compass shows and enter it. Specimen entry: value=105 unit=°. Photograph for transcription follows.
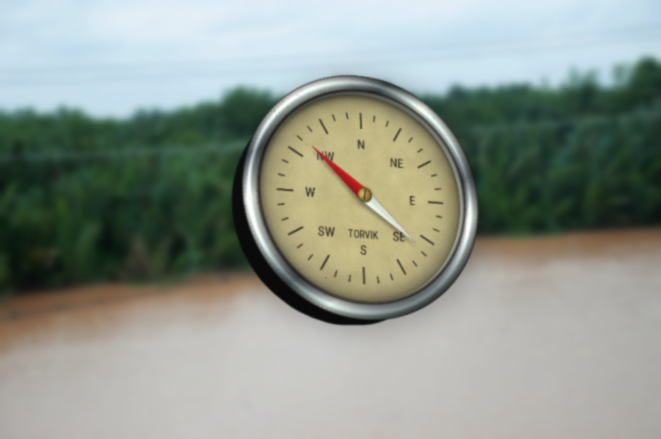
value=310 unit=°
